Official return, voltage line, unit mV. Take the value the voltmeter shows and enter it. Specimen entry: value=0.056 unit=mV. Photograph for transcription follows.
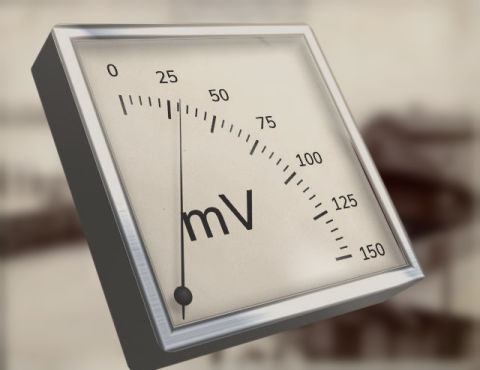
value=30 unit=mV
